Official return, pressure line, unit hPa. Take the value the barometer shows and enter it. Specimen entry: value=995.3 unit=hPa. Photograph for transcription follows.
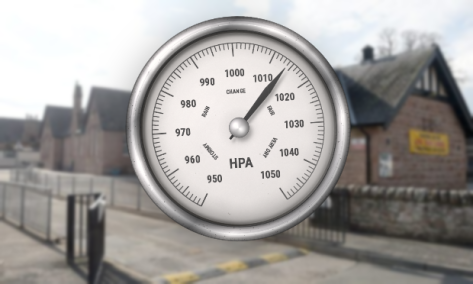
value=1014 unit=hPa
